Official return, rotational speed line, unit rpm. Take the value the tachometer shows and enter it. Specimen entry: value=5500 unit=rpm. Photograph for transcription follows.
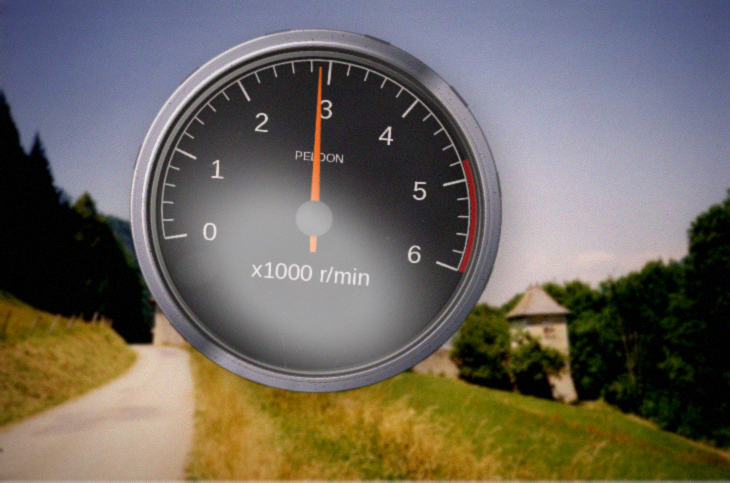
value=2900 unit=rpm
